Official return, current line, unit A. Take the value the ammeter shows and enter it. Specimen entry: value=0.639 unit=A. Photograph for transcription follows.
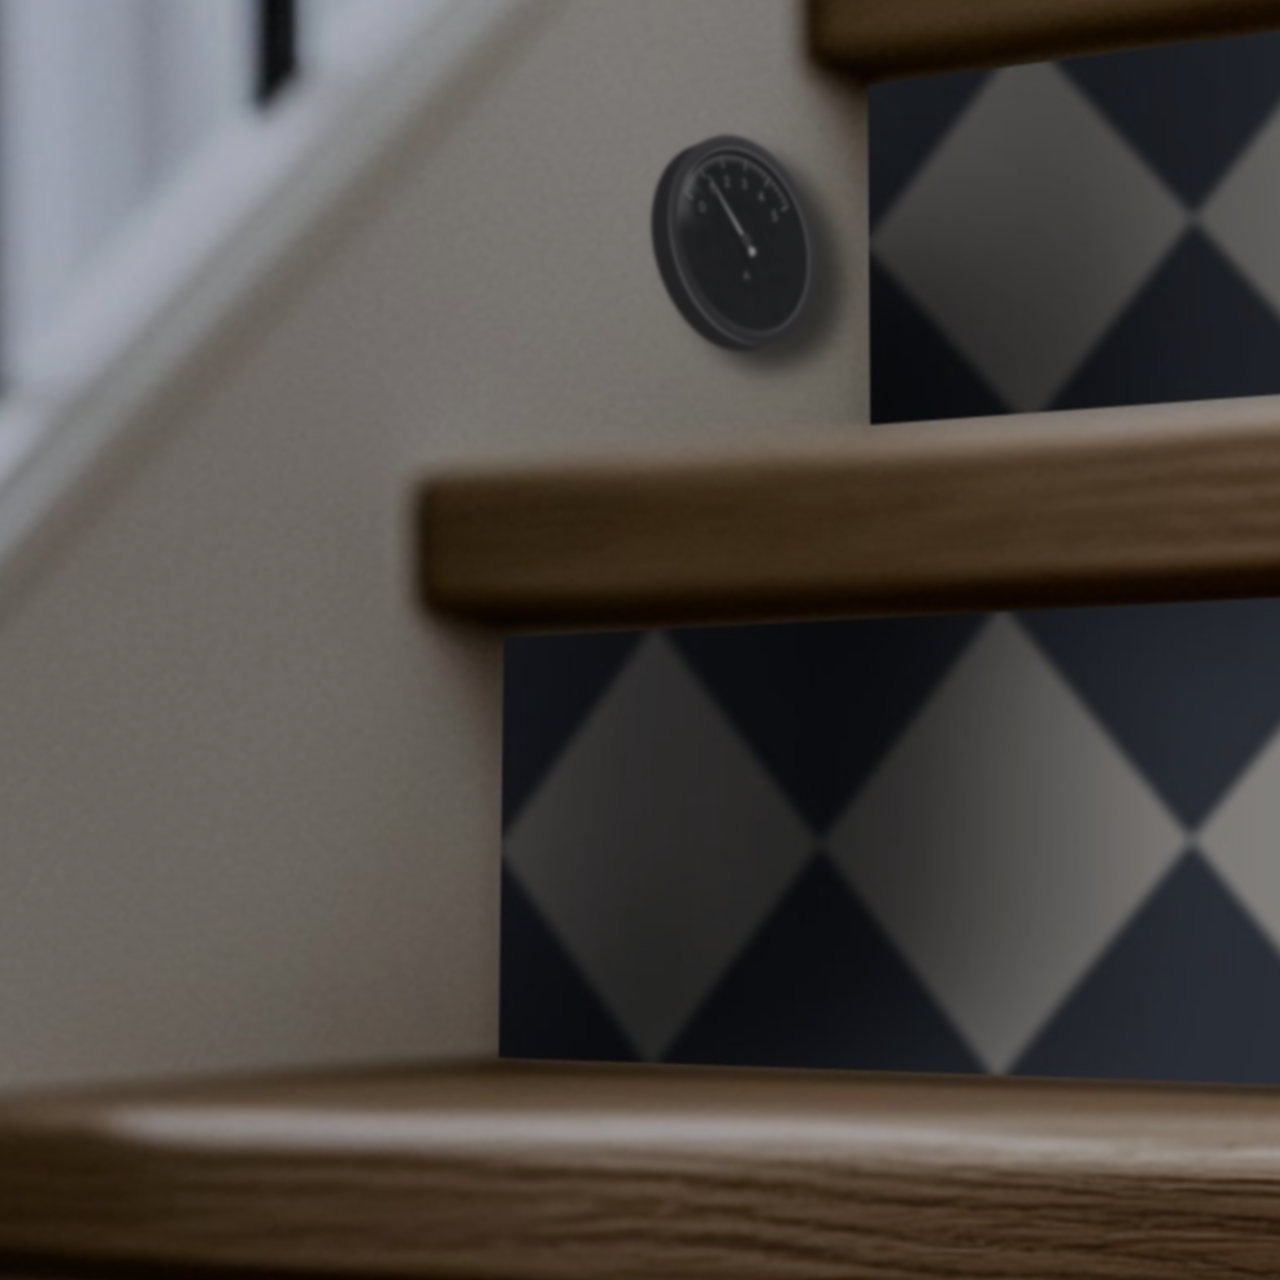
value=1 unit=A
